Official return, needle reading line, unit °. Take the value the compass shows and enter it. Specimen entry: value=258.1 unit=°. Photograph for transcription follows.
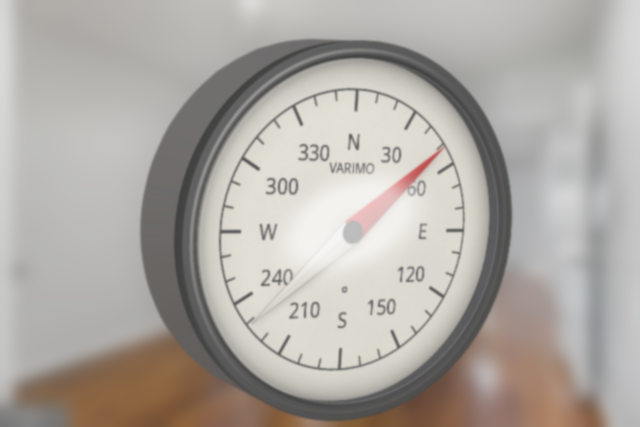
value=50 unit=°
